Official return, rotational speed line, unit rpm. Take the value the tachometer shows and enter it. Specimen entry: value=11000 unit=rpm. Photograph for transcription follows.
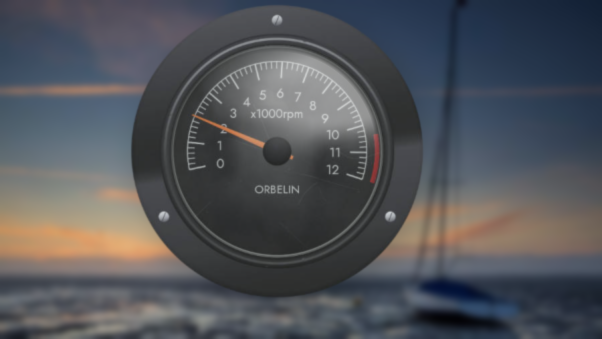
value=2000 unit=rpm
